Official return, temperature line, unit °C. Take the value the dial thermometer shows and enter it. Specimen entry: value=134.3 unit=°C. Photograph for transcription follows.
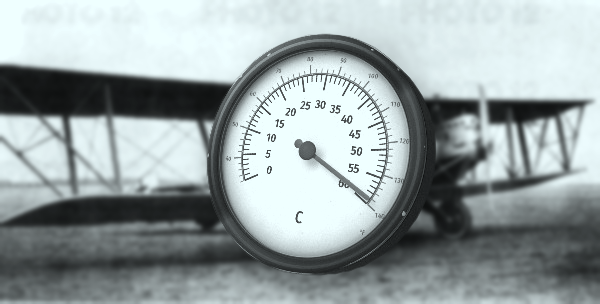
value=59 unit=°C
